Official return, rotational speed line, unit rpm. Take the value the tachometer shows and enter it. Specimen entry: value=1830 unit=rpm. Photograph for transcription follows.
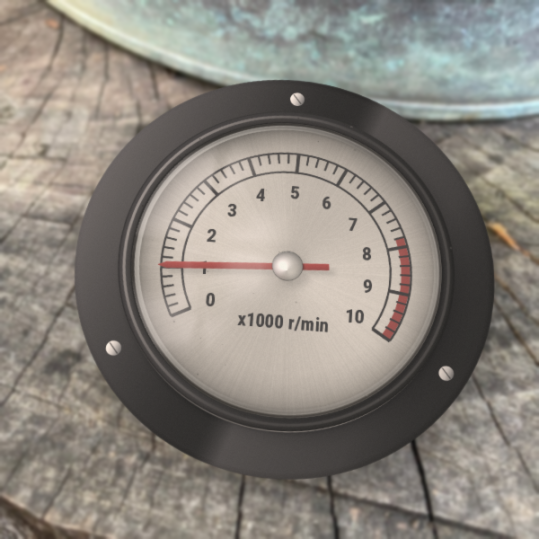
value=1000 unit=rpm
